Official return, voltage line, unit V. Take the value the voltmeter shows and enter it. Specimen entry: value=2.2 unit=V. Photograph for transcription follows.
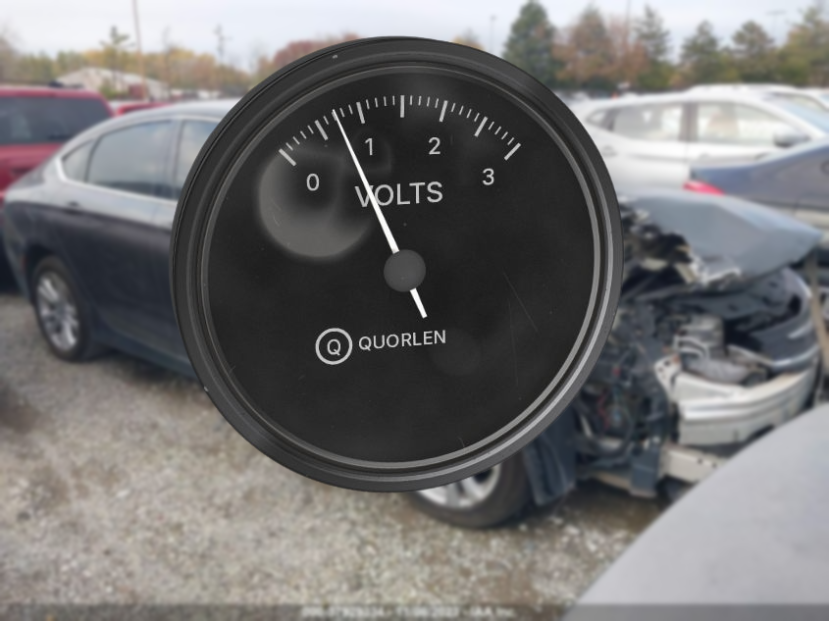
value=0.7 unit=V
